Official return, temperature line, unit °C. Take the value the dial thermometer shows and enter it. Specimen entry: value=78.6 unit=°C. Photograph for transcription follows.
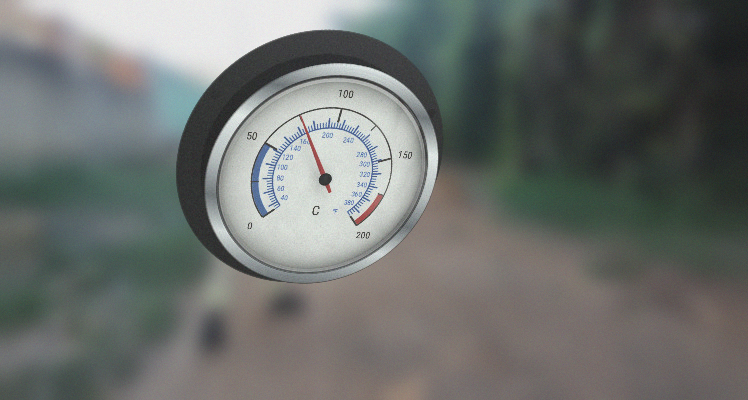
value=75 unit=°C
